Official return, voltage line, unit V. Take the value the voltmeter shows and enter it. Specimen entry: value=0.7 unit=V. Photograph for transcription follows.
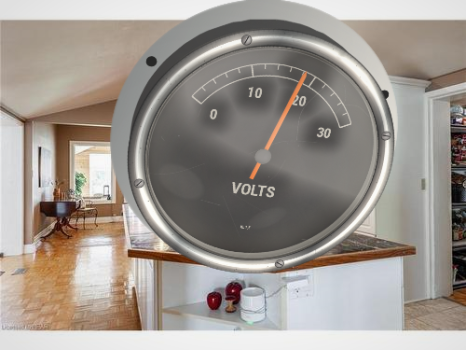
value=18 unit=V
